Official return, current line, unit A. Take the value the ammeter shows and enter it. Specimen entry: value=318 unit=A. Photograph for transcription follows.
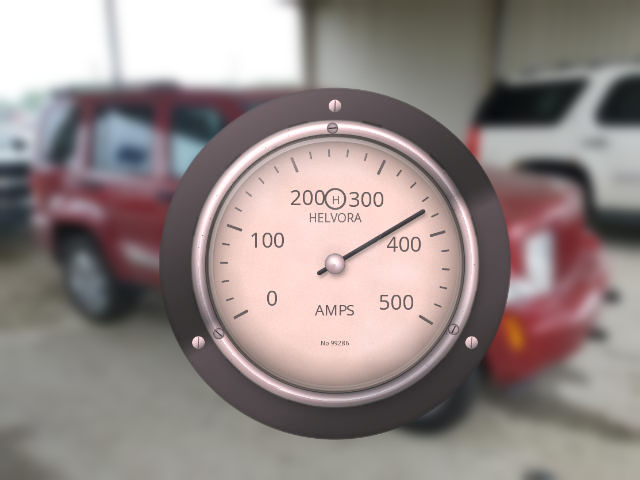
value=370 unit=A
